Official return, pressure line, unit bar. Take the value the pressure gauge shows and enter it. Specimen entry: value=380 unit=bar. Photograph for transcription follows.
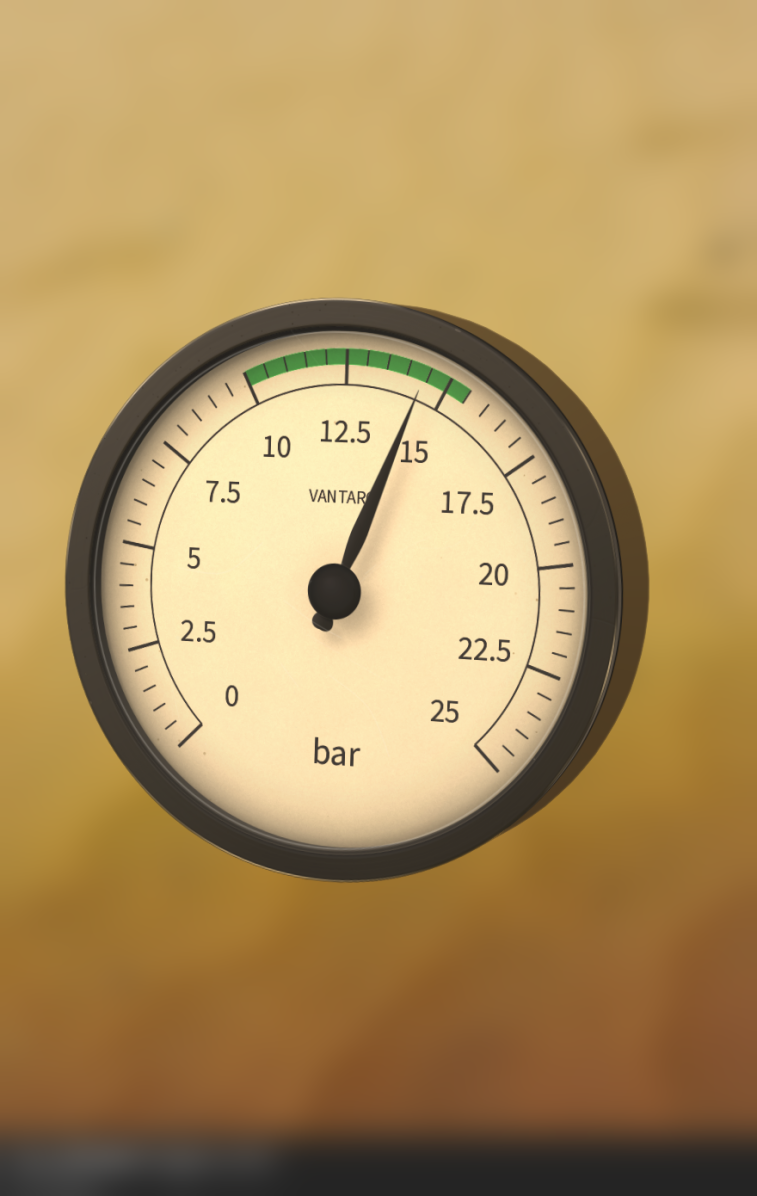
value=14.5 unit=bar
